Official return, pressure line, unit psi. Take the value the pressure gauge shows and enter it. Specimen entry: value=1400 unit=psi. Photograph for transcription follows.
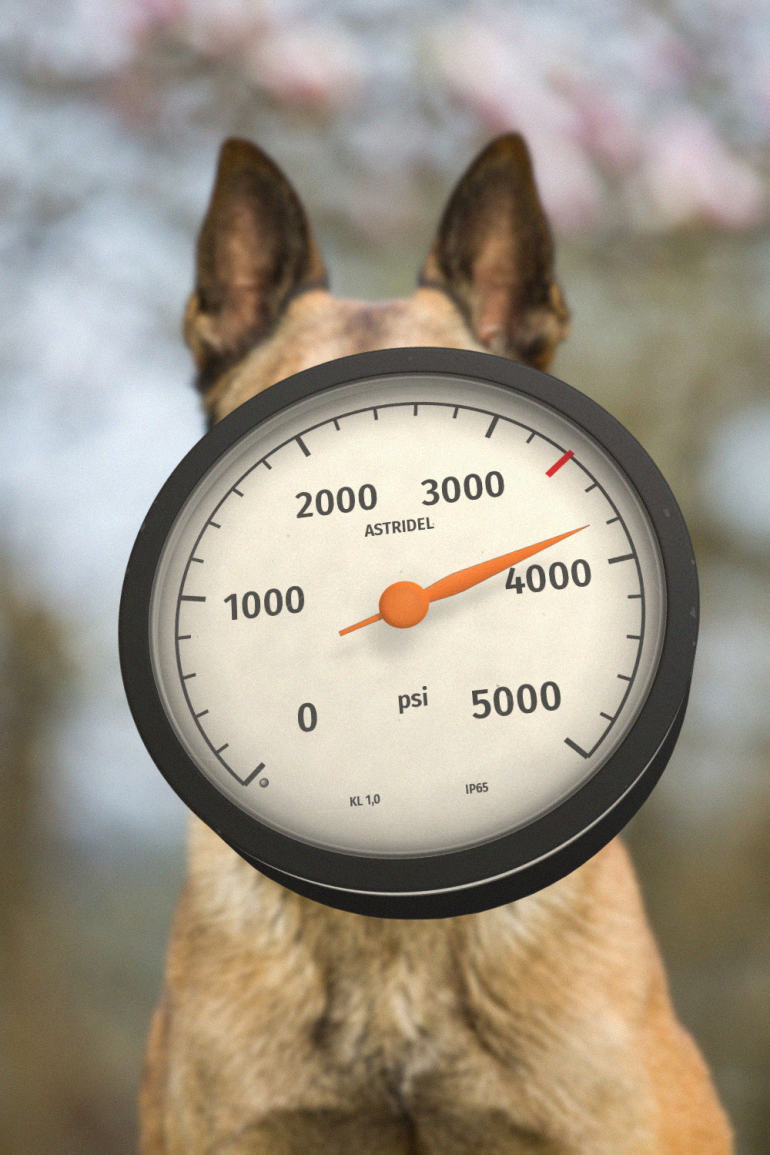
value=3800 unit=psi
